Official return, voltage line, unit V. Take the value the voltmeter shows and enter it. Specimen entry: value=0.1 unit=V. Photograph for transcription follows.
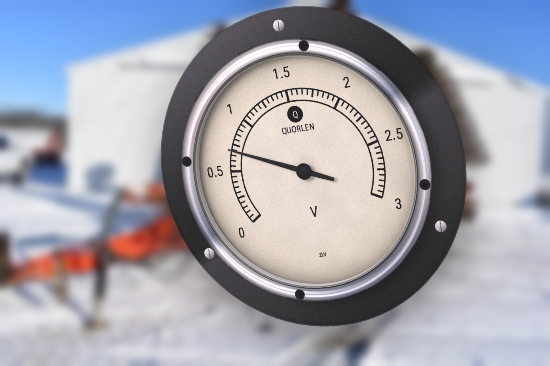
value=0.7 unit=V
